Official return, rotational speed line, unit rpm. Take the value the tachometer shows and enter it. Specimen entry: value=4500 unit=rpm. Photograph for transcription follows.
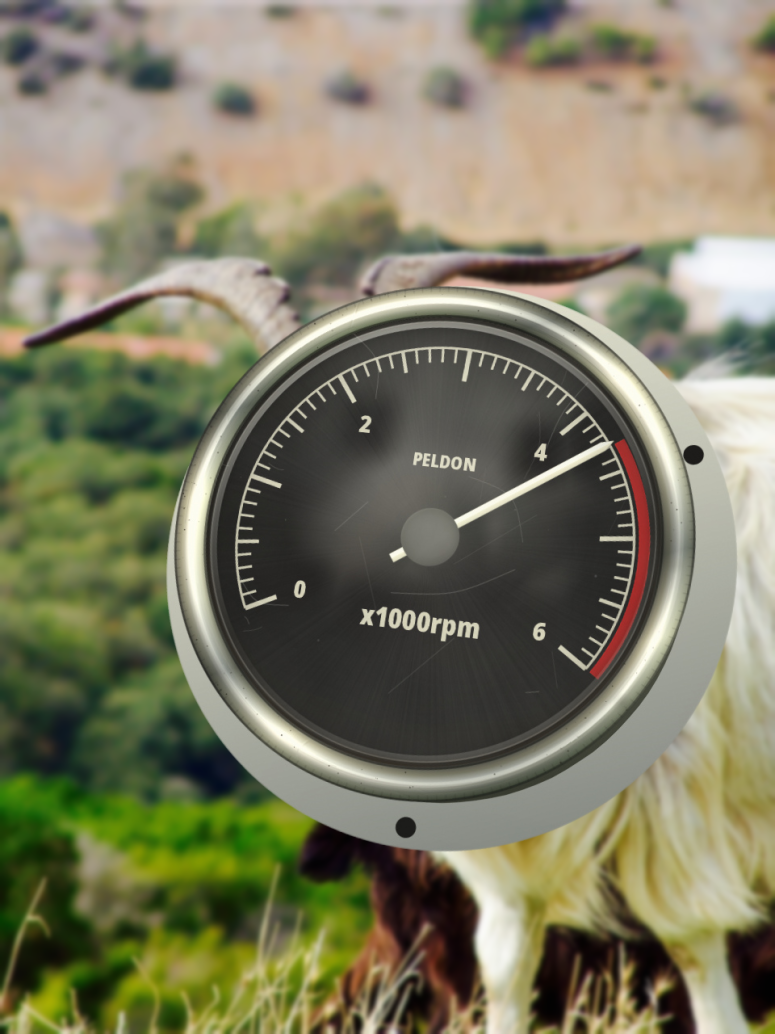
value=4300 unit=rpm
